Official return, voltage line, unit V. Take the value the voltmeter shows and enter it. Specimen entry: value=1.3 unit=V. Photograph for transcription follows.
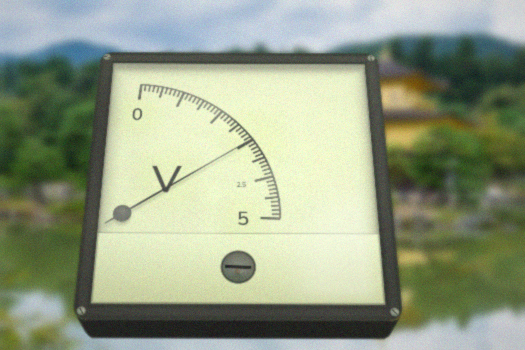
value=3 unit=V
